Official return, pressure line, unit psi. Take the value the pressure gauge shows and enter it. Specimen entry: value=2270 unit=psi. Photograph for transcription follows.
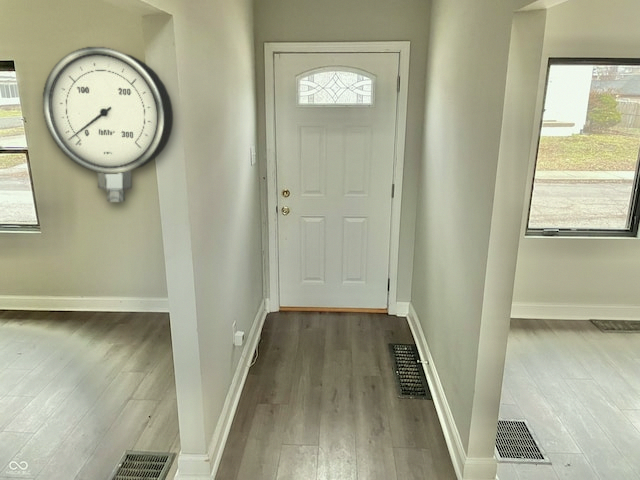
value=10 unit=psi
